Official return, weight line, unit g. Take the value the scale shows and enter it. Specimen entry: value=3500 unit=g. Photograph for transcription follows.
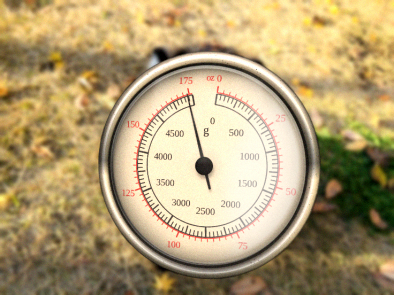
value=4950 unit=g
